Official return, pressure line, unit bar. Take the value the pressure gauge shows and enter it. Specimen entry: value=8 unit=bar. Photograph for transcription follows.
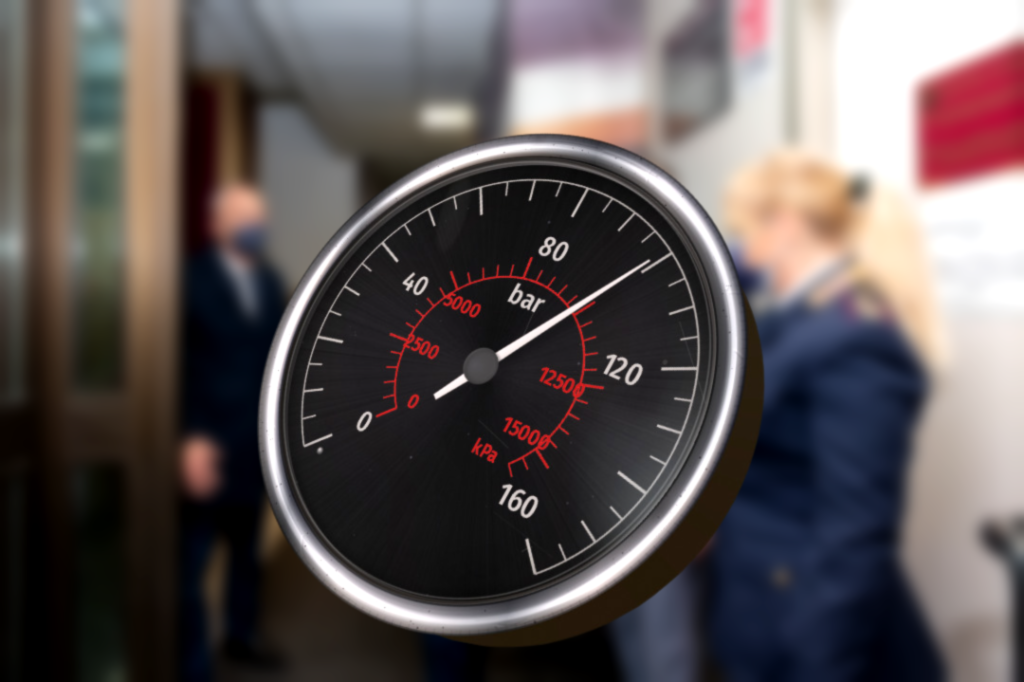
value=100 unit=bar
